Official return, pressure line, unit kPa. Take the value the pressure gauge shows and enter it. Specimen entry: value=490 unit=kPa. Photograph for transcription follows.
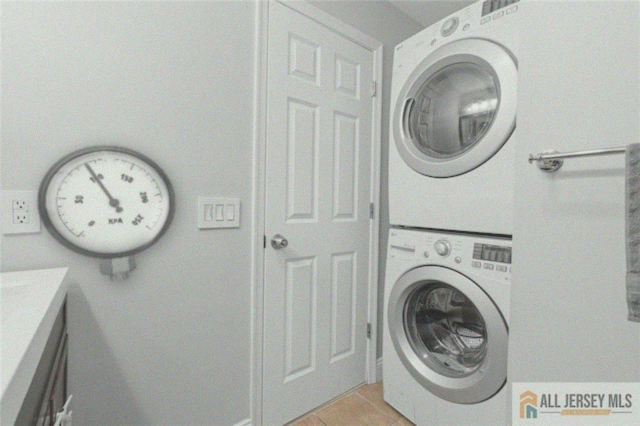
value=100 unit=kPa
